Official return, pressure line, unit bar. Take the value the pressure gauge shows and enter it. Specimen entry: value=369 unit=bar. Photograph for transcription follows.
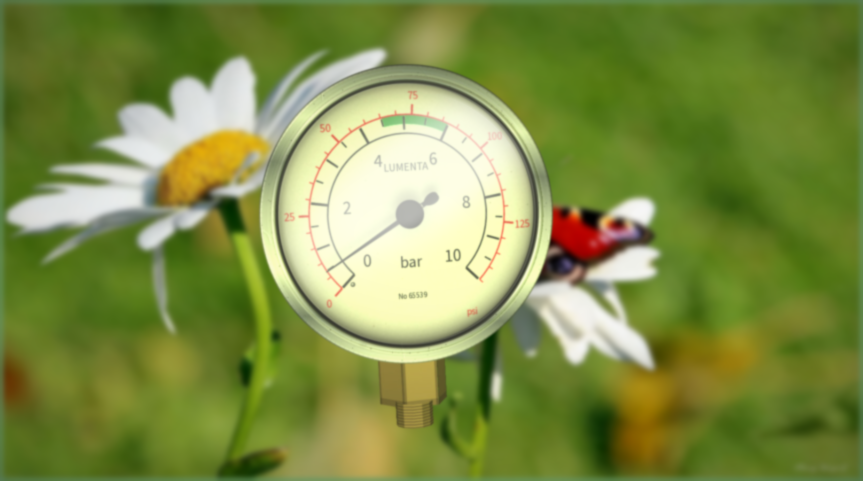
value=0.5 unit=bar
